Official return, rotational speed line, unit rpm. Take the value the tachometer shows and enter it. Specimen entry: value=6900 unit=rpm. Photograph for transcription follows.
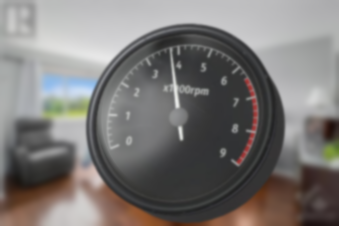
value=3800 unit=rpm
